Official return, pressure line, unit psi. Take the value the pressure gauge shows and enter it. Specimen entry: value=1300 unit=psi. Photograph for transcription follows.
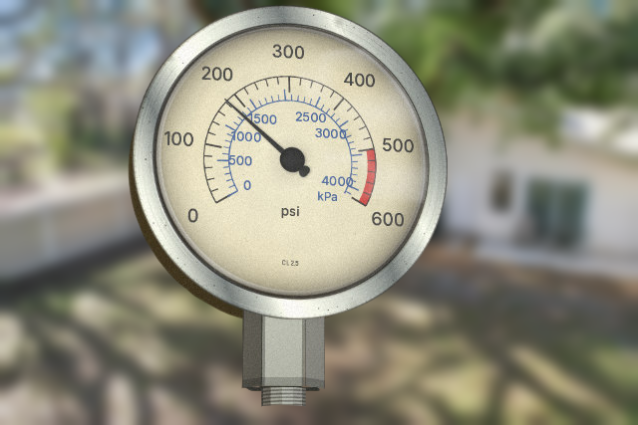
value=180 unit=psi
